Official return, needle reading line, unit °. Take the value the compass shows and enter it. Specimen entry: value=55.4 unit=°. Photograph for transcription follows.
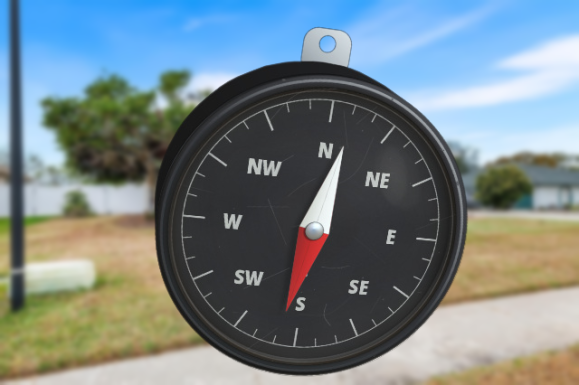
value=190 unit=°
